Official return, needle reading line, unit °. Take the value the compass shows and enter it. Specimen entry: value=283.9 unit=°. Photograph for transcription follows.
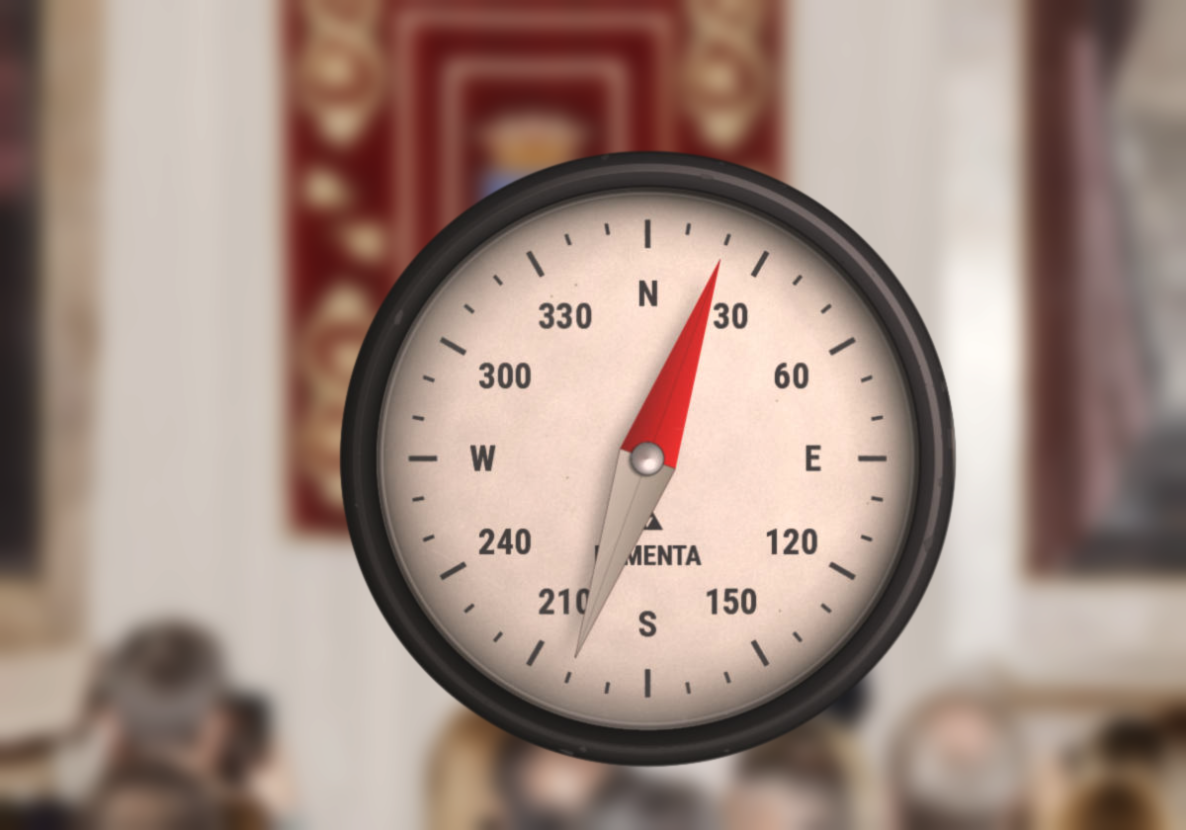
value=20 unit=°
